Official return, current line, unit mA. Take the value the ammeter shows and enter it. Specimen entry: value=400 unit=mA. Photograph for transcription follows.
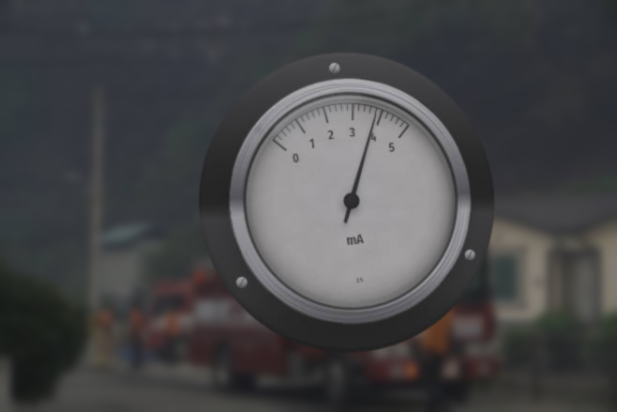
value=3.8 unit=mA
